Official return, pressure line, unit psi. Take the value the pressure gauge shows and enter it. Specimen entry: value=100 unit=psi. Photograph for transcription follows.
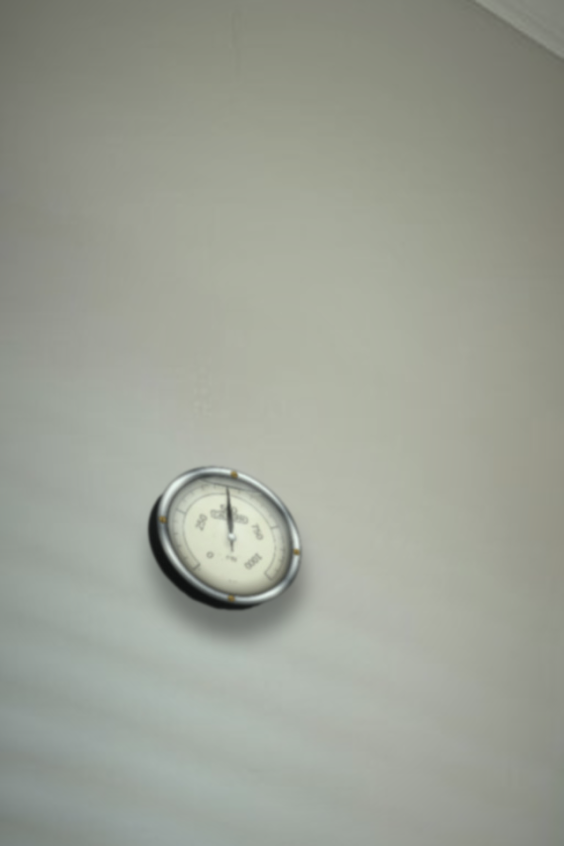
value=500 unit=psi
